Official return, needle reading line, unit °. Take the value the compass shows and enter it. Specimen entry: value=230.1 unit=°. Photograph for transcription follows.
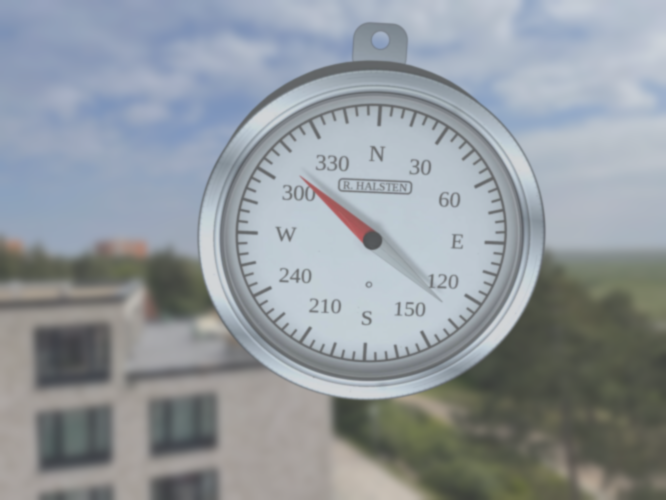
value=310 unit=°
